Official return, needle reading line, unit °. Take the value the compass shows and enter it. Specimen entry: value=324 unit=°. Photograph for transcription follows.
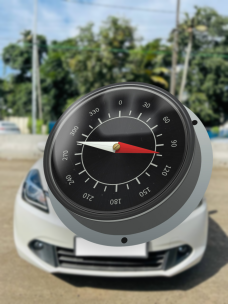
value=105 unit=°
